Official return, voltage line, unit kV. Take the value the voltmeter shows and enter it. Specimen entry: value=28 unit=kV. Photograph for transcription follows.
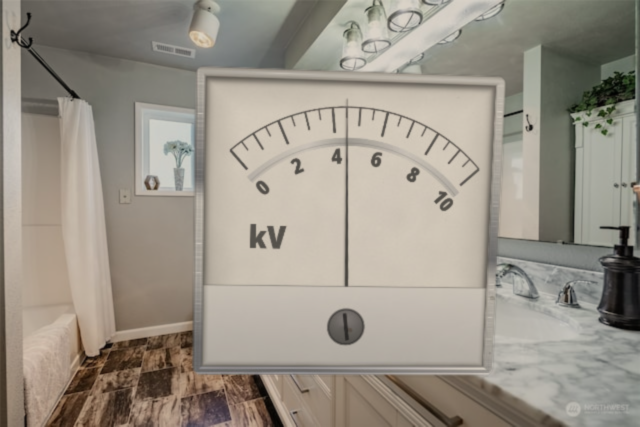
value=4.5 unit=kV
